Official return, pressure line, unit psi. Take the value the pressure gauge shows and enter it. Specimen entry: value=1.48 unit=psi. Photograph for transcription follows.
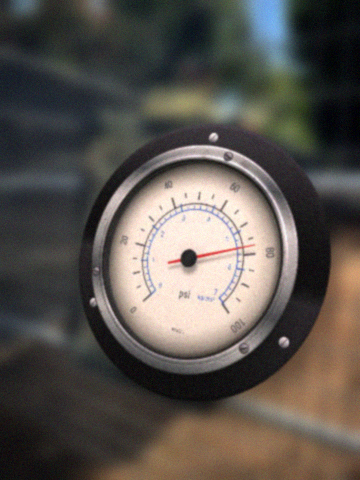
value=77.5 unit=psi
